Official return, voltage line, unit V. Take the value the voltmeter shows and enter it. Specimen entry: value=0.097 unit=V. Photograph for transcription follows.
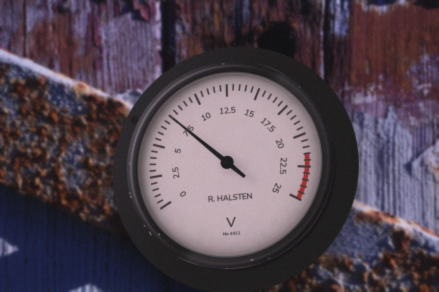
value=7.5 unit=V
